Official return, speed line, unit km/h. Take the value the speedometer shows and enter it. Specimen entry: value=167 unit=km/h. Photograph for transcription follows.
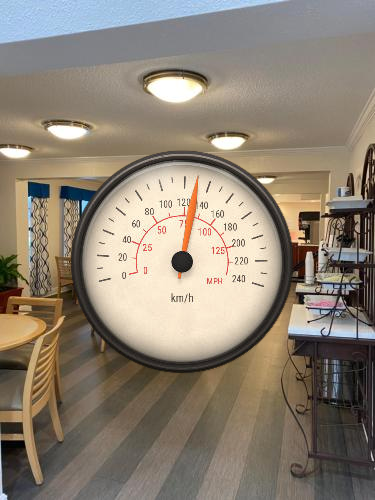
value=130 unit=km/h
